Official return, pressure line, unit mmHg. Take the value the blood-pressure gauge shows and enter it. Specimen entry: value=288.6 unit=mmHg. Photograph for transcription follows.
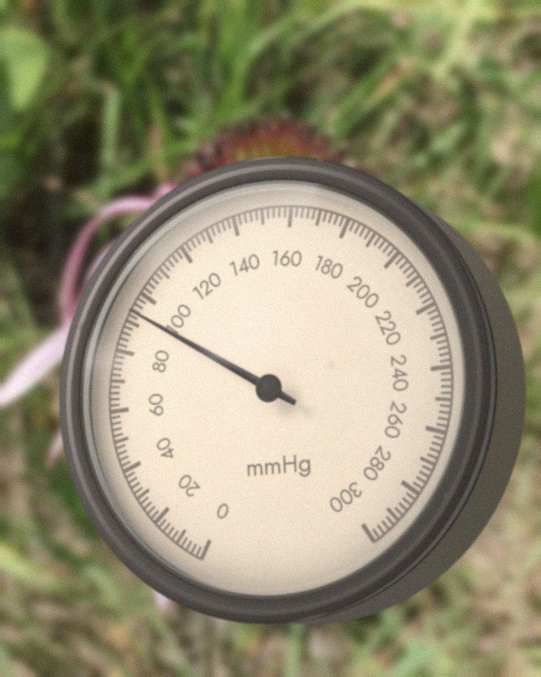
value=94 unit=mmHg
